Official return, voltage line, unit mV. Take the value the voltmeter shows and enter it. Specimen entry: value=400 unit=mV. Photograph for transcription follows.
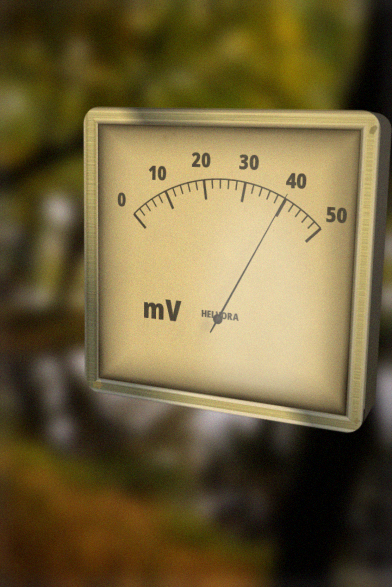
value=40 unit=mV
